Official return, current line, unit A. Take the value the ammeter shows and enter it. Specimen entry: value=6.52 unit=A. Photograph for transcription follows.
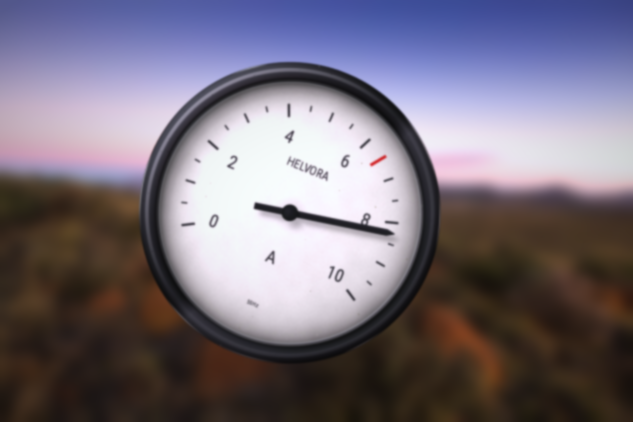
value=8.25 unit=A
